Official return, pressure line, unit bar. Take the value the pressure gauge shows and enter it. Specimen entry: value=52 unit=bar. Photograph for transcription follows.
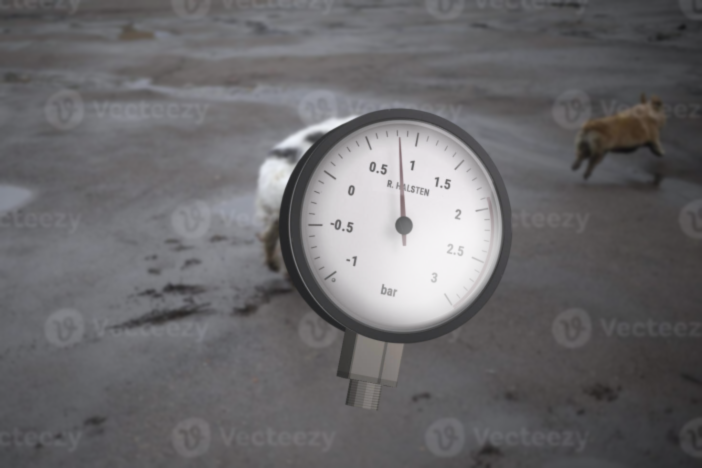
value=0.8 unit=bar
